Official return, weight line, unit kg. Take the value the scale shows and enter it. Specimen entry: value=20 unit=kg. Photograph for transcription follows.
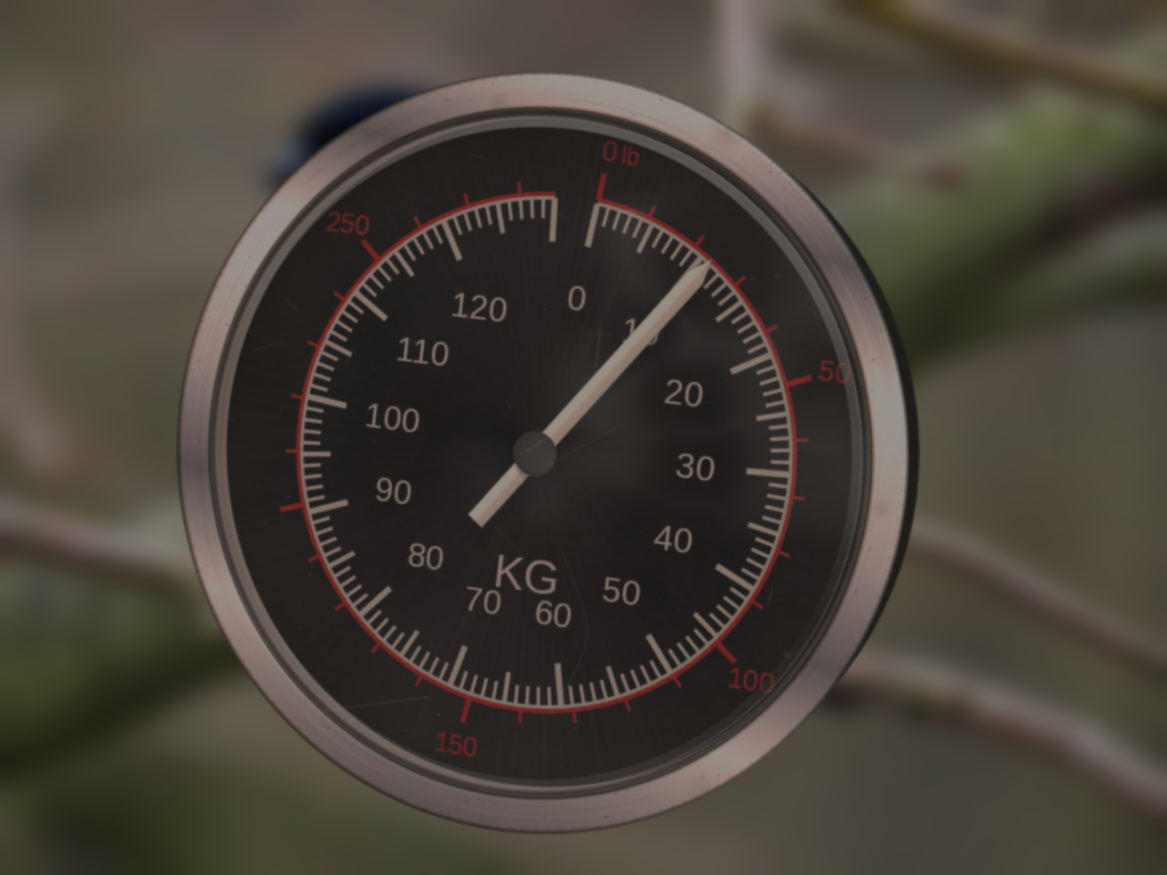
value=11 unit=kg
